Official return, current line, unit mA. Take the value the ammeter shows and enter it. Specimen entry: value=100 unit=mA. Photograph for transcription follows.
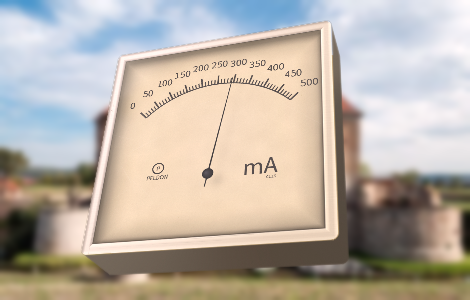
value=300 unit=mA
